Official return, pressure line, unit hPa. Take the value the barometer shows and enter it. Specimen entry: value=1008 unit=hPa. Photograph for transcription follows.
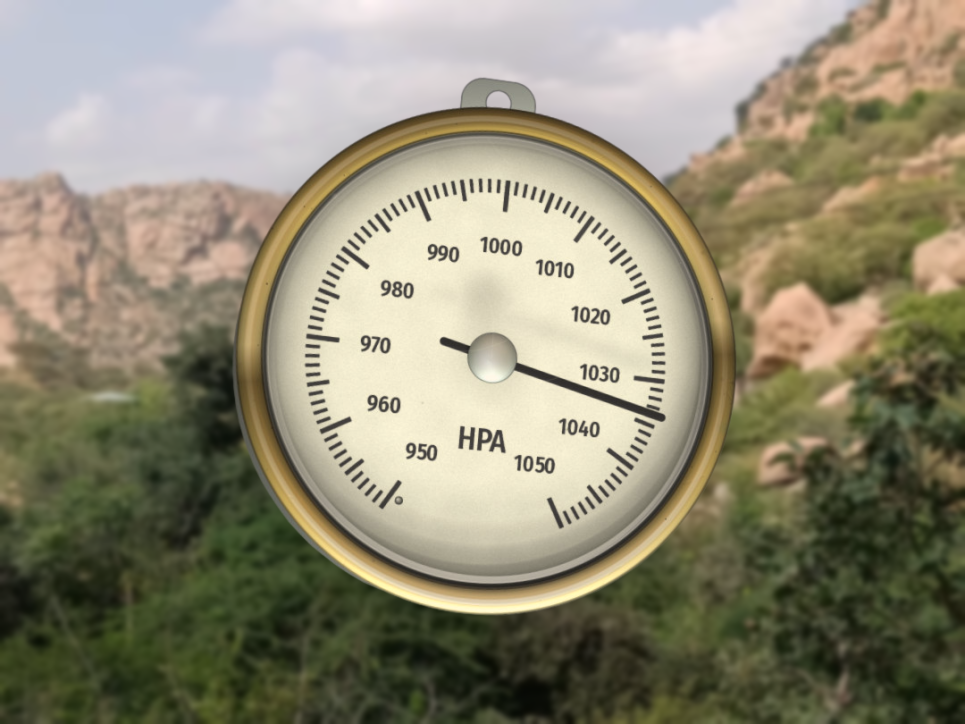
value=1034 unit=hPa
